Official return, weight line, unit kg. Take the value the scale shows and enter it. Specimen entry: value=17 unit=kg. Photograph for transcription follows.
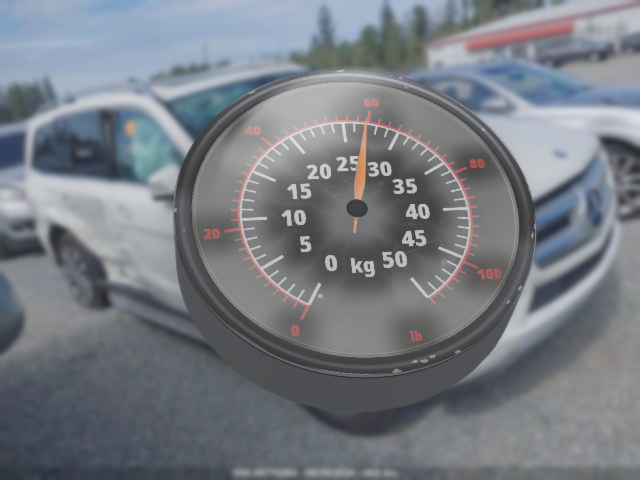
value=27 unit=kg
